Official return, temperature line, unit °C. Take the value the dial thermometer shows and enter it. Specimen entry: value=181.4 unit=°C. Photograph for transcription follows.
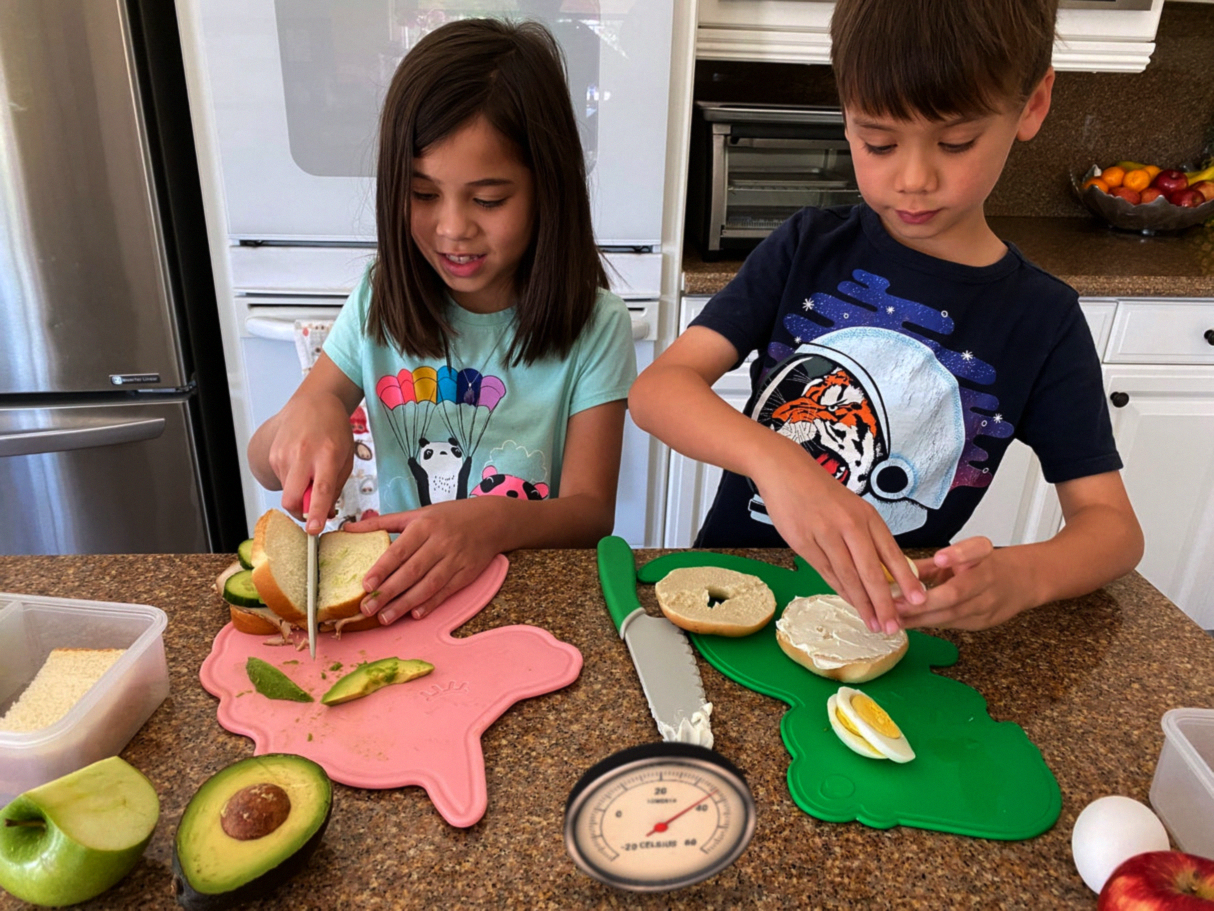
value=35 unit=°C
